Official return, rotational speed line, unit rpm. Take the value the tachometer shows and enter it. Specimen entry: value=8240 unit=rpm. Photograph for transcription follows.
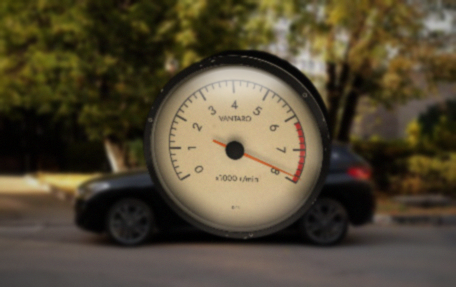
value=7800 unit=rpm
